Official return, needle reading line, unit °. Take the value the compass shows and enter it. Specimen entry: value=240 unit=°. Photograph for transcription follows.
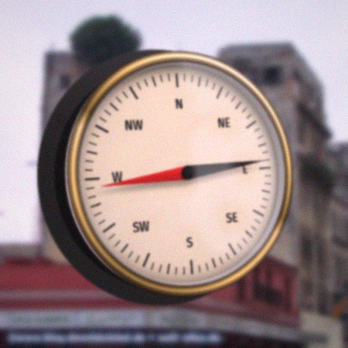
value=265 unit=°
